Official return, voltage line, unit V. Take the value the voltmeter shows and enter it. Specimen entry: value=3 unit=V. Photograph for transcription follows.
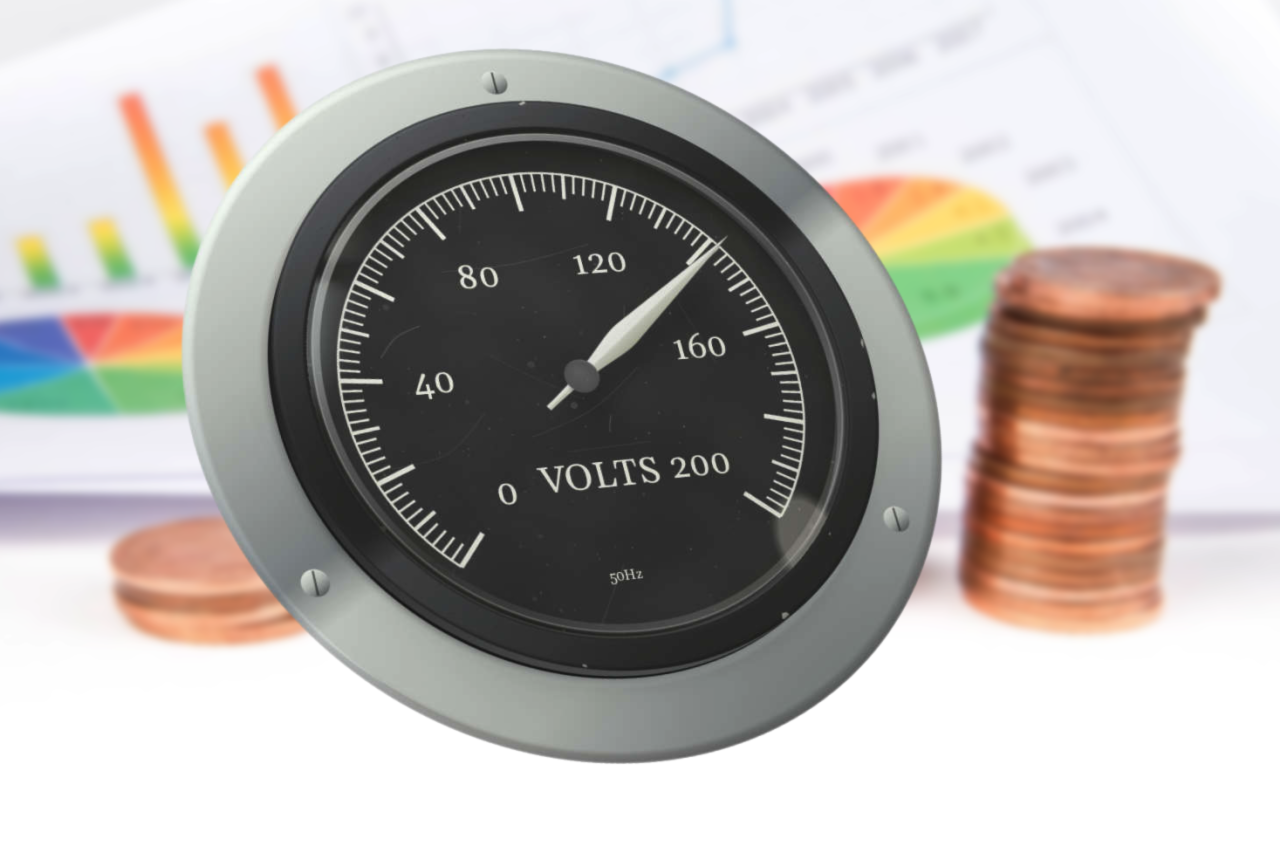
value=142 unit=V
